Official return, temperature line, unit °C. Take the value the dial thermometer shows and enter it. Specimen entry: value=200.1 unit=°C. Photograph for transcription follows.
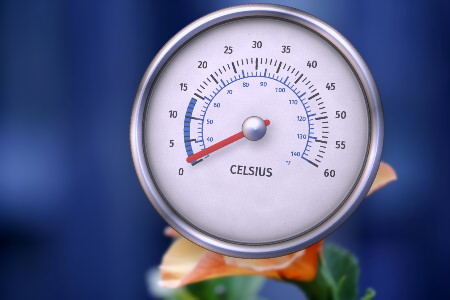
value=1 unit=°C
